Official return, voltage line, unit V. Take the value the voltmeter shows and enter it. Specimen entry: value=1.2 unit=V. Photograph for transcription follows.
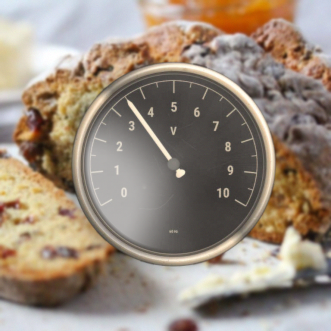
value=3.5 unit=V
